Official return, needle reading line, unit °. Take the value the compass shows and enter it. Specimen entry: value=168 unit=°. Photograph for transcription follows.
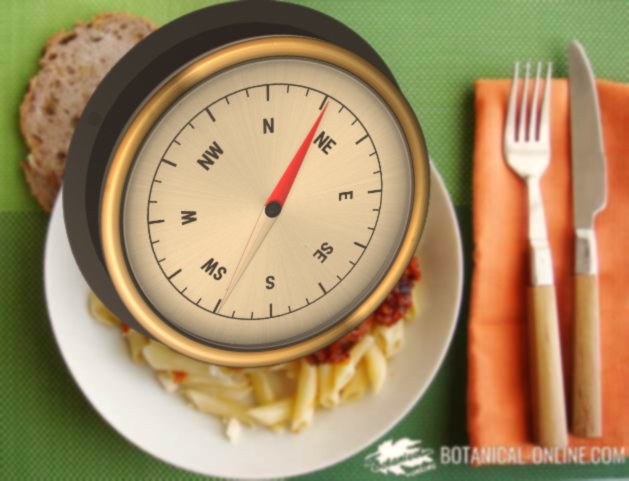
value=30 unit=°
